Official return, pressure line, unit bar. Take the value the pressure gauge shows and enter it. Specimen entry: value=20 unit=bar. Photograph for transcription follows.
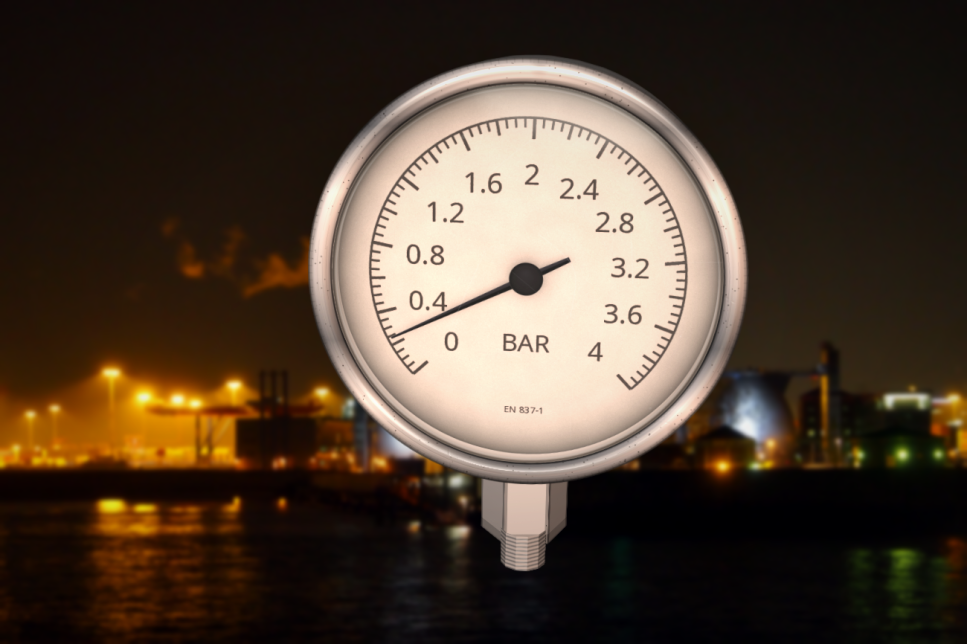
value=0.25 unit=bar
